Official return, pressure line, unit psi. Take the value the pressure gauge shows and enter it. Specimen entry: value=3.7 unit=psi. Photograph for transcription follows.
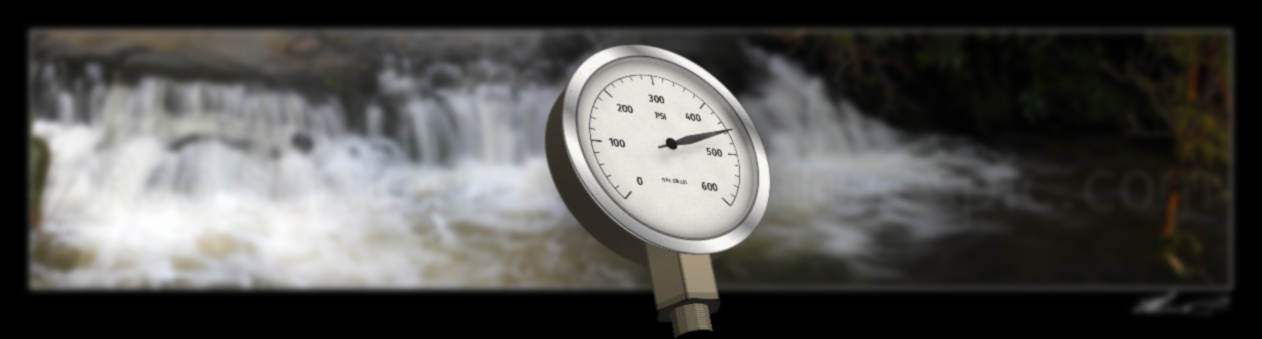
value=460 unit=psi
